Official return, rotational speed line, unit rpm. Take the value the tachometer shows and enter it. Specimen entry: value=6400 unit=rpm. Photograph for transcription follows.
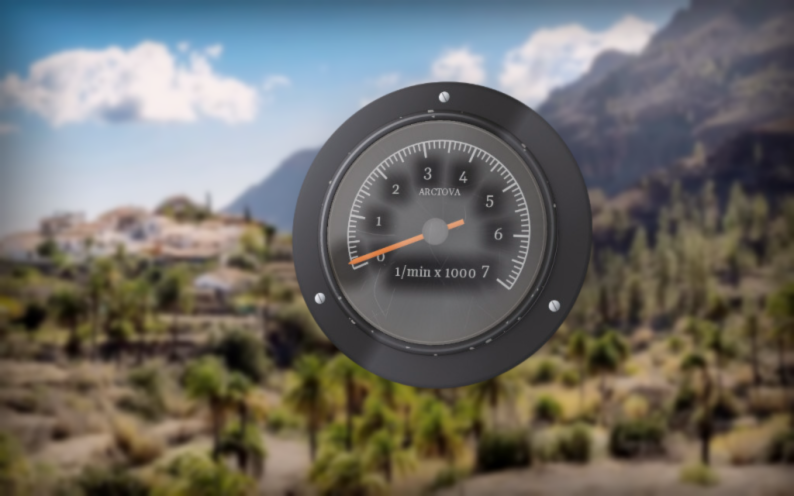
value=100 unit=rpm
